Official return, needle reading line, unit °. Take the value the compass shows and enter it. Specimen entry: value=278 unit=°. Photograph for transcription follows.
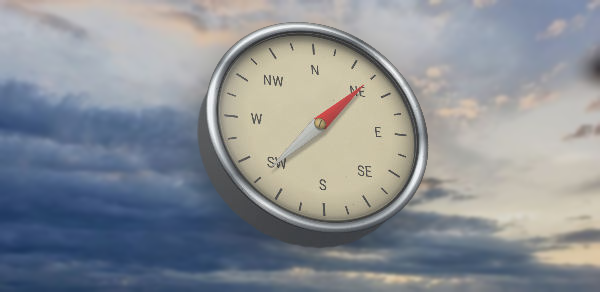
value=45 unit=°
